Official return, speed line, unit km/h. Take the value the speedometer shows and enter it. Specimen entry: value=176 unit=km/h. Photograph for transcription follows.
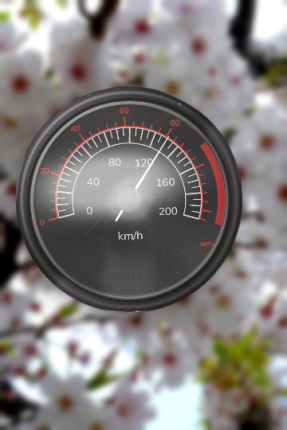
value=130 unit=km/h
